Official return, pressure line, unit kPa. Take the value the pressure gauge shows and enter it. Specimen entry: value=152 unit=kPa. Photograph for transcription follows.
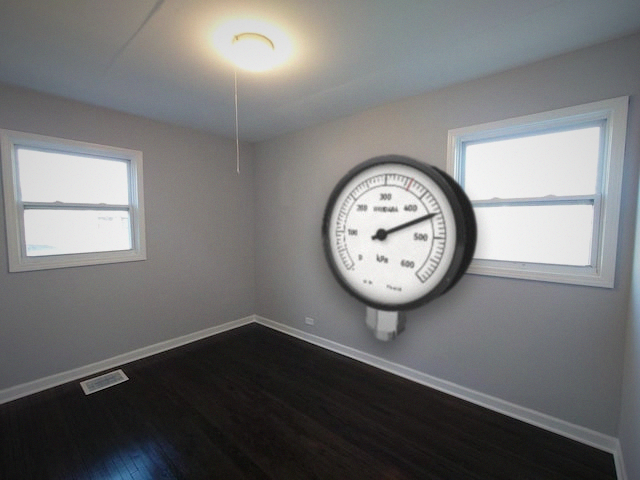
value=450 unit=kPa
